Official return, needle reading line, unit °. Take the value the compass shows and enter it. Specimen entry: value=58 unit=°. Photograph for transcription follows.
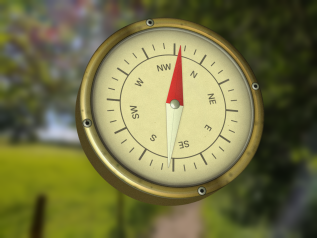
value=335 unit=°
